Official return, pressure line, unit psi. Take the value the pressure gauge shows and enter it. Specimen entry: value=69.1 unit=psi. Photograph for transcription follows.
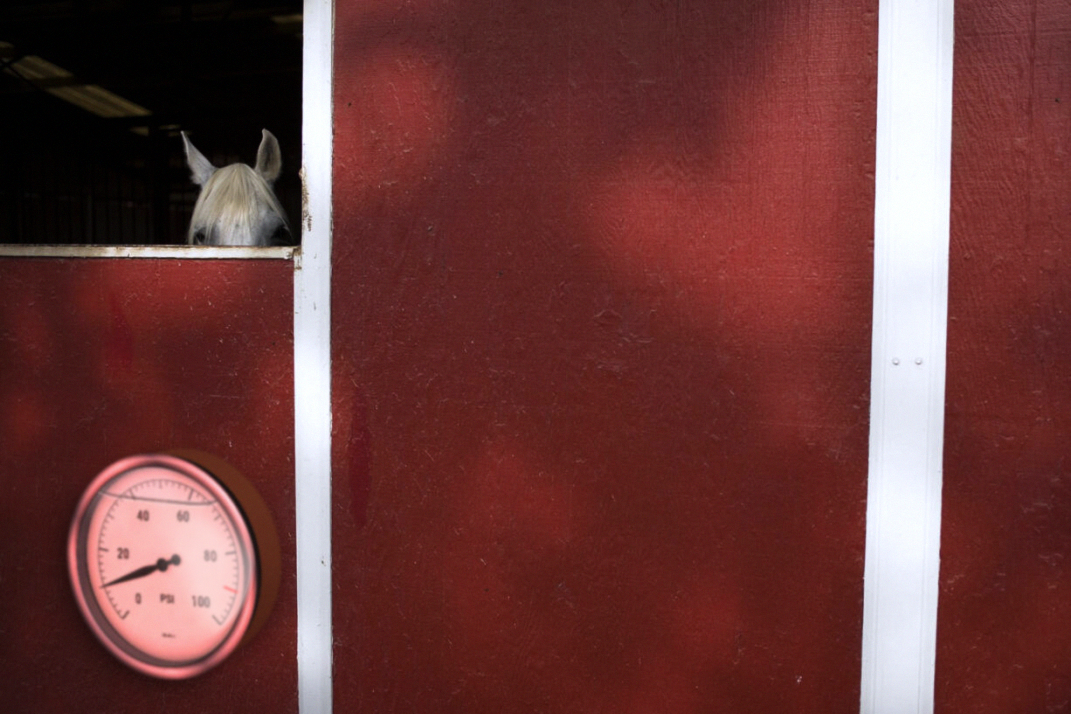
value=10 unit=psi
